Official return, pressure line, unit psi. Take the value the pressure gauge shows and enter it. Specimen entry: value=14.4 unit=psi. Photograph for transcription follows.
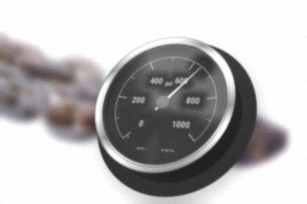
value=650 unit=psi
